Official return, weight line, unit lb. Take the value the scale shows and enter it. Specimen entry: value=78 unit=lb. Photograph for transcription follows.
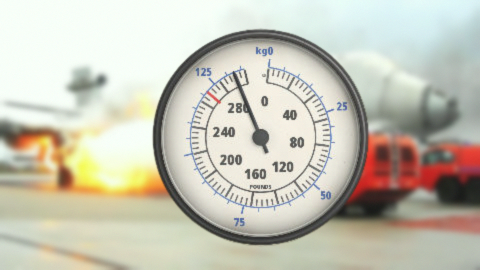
value=292 unit=lb
